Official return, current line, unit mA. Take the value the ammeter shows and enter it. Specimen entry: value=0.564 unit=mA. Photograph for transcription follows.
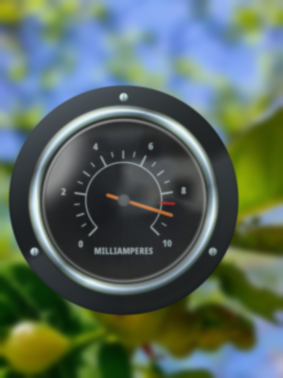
value=9 unit=mA
